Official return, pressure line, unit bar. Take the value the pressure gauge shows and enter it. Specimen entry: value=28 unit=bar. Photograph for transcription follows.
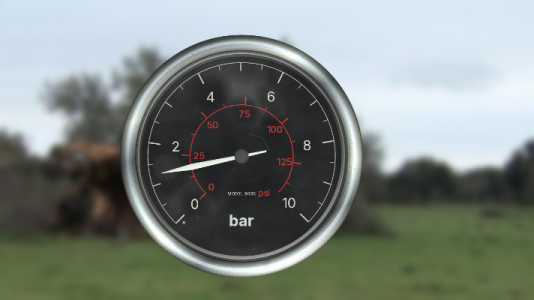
value=1.25 unit=bar
